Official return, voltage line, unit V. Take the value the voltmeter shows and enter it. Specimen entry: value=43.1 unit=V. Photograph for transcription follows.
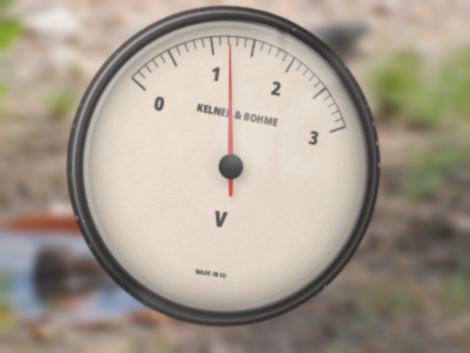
value=1.2 unit=V
